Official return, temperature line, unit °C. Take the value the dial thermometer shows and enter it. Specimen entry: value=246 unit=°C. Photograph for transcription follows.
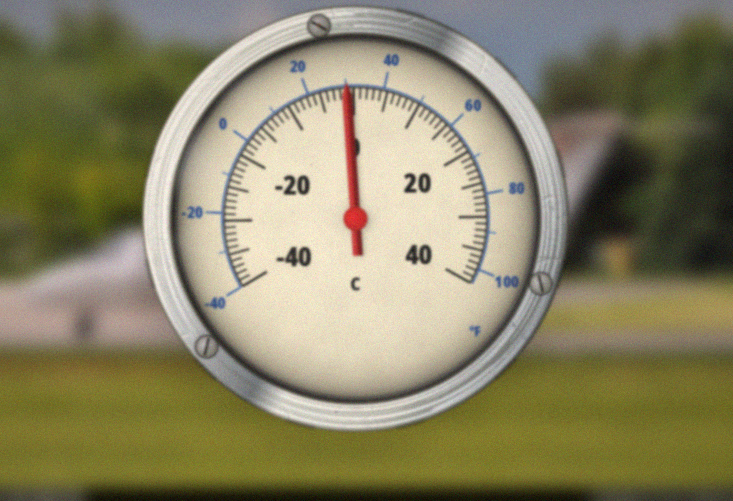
value=-1 unit=°C
